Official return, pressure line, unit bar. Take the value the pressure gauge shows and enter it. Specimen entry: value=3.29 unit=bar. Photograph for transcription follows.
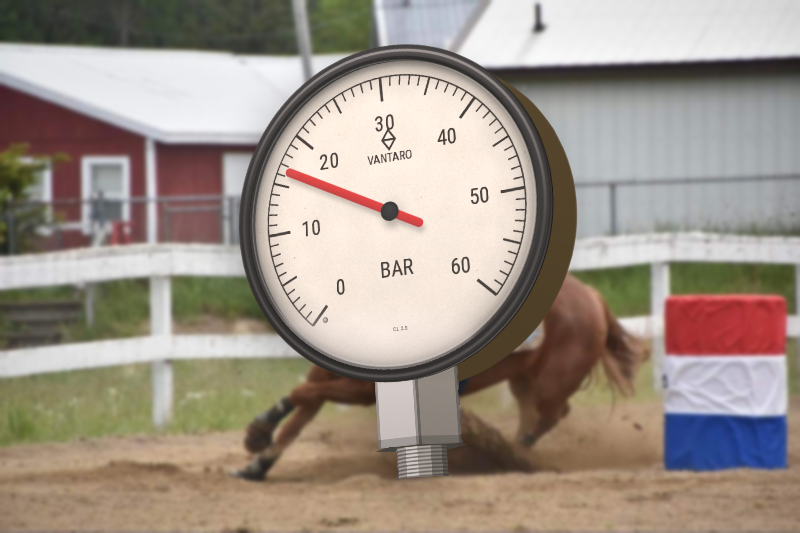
value=16.5 unit=bar
